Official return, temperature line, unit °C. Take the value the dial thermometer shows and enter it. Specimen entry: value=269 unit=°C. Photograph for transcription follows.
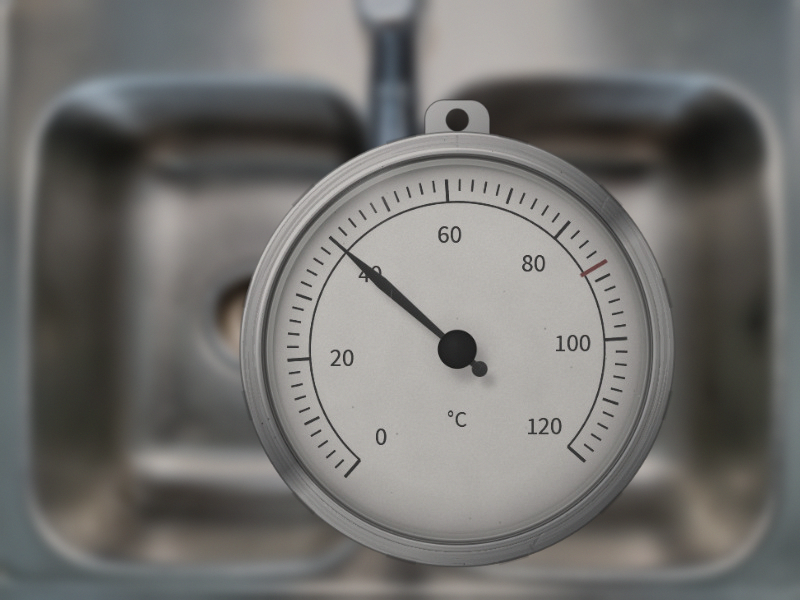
value=40 unit=°C
